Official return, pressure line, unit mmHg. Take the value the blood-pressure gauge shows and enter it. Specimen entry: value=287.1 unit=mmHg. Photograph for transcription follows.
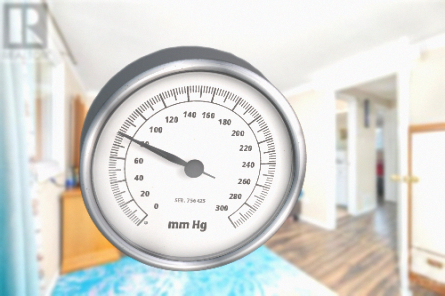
value=80 unit=mmHg
